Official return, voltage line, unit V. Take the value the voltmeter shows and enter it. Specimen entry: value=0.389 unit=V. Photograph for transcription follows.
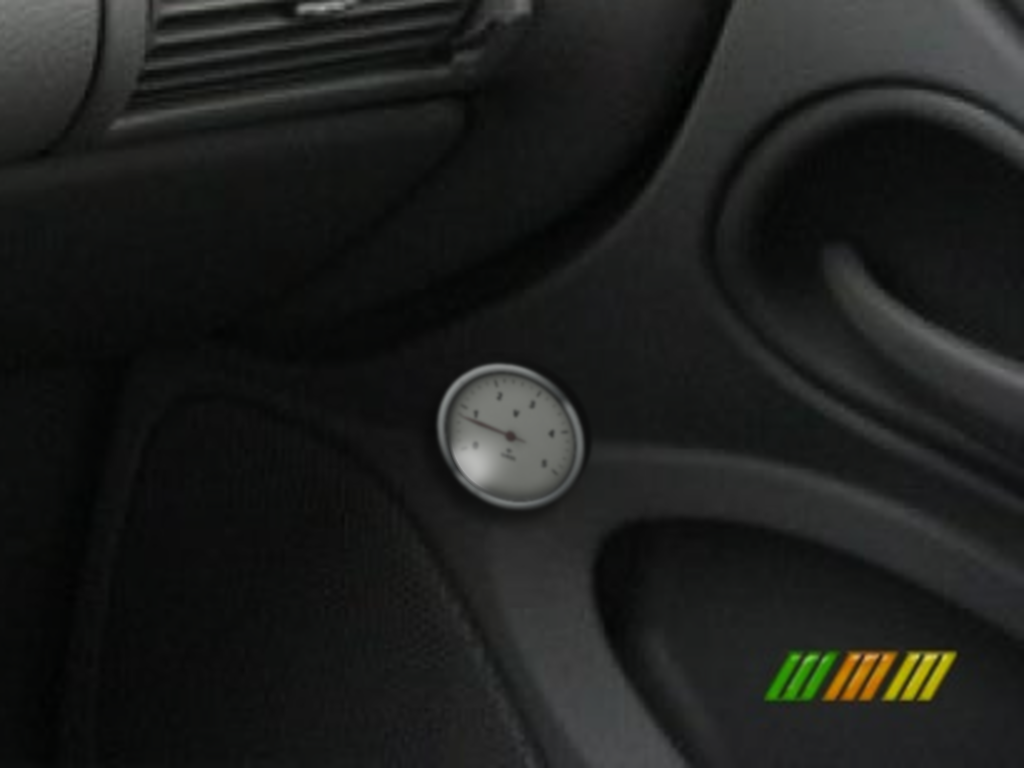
value=0.8 unit=V
